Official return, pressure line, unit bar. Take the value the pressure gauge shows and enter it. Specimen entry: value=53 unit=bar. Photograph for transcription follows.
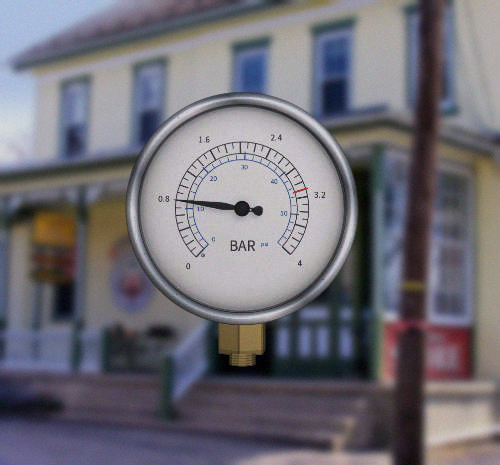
value=0.8 unit=bar
